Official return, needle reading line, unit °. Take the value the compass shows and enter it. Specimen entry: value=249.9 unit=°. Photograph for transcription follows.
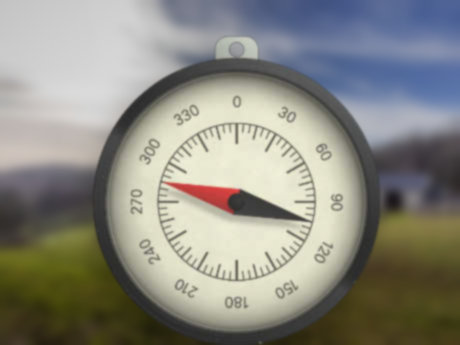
value=285 unit=°
